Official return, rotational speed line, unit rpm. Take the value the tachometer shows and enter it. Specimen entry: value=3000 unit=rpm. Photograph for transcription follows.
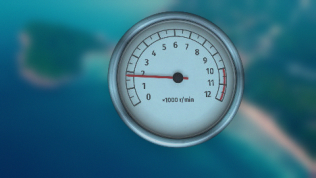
value=1750 unit=rpm
